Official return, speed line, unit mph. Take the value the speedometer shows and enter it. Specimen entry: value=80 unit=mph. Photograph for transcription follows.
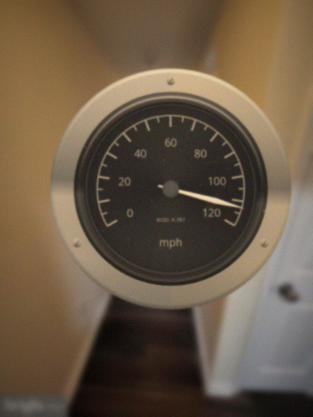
value=112.5 unit=mph
